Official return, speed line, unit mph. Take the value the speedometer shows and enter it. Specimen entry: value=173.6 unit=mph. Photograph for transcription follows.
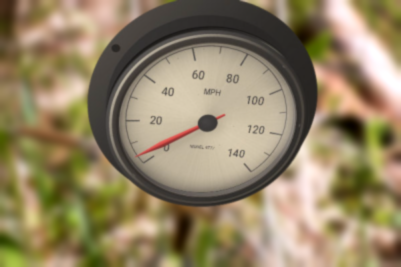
value=5 unit=mph
